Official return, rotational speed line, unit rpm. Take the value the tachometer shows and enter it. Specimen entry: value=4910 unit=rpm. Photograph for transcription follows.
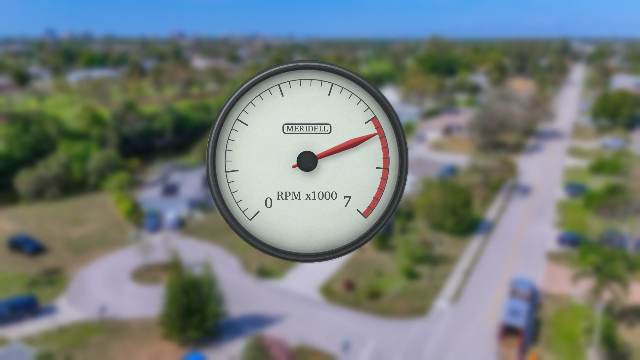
value=5300 unit=rpm
